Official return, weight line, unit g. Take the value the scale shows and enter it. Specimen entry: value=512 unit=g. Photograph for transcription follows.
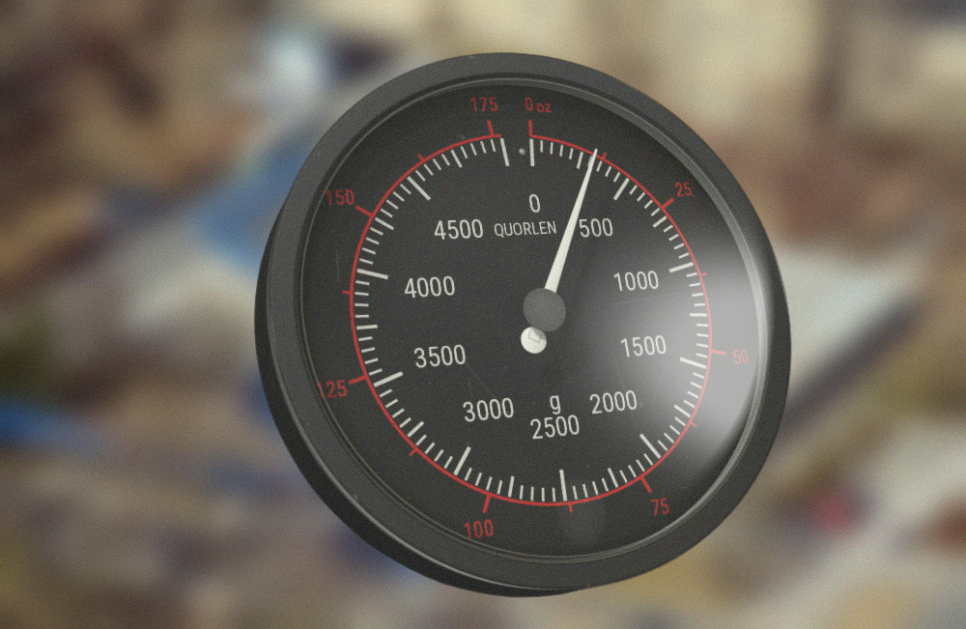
value=300 unit=g
